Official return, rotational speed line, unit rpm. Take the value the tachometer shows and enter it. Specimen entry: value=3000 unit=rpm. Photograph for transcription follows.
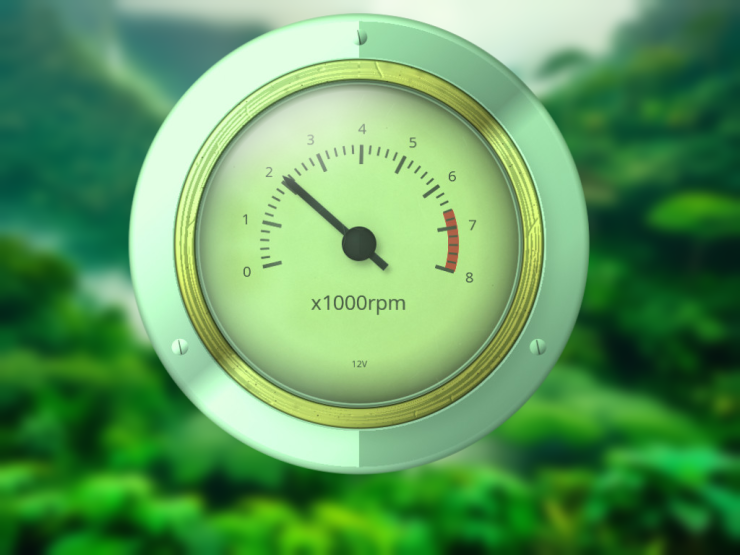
value=2100 unit=rpm
